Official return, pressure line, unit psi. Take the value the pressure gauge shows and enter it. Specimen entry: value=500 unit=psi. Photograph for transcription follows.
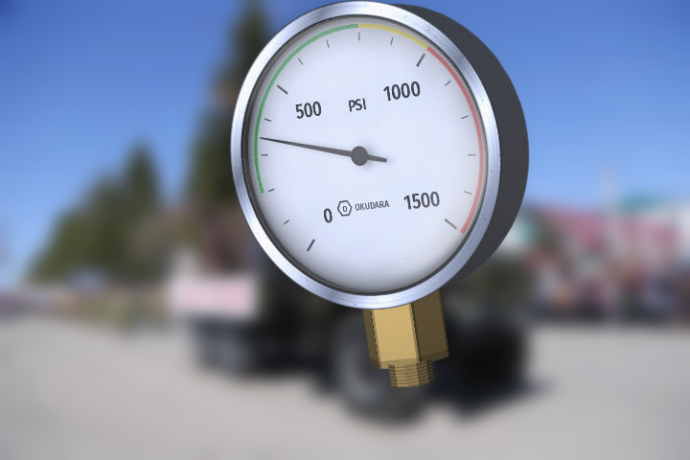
value=350 unit=psi
